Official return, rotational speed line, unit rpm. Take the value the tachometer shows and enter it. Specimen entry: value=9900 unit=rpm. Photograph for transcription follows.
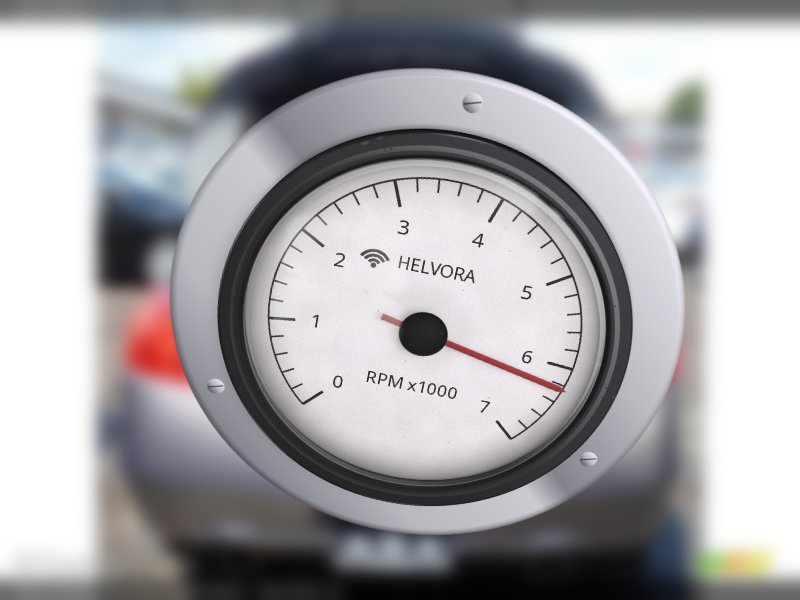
value=6200 unit=rpm
